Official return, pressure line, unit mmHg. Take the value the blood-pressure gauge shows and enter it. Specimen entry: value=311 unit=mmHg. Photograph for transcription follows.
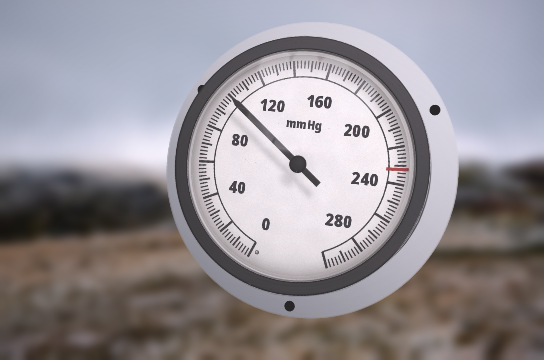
value=100 unit=mmHg
